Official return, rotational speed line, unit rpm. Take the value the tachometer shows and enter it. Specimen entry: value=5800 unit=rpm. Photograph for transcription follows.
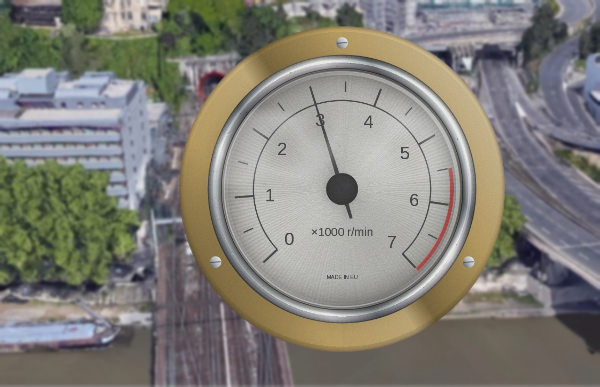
value=3000 unit=rpm
